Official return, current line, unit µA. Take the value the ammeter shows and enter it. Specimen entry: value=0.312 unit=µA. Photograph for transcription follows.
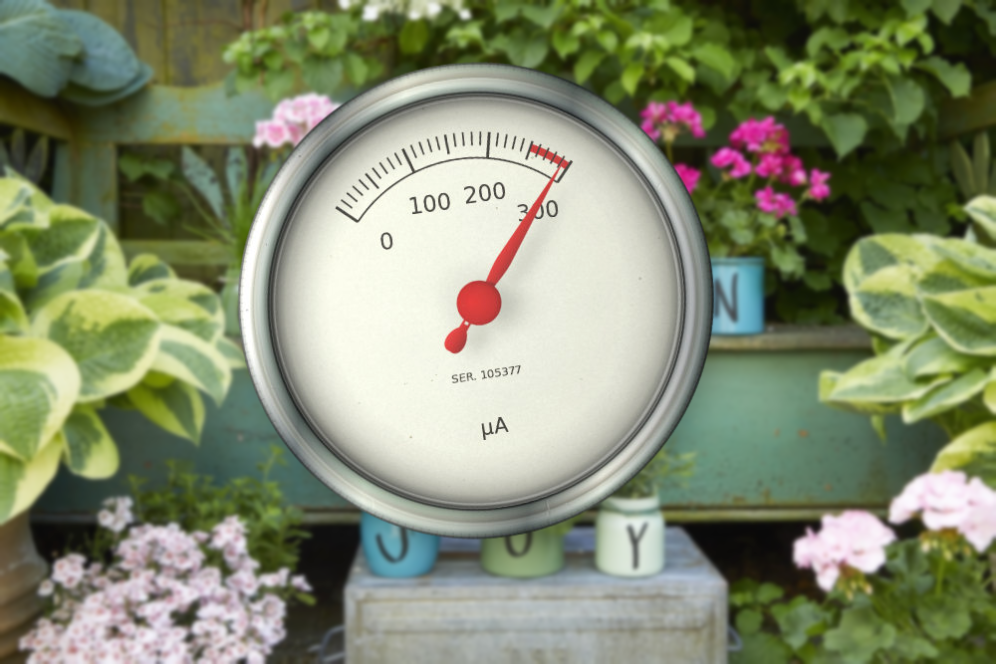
value=290 unit=µA
